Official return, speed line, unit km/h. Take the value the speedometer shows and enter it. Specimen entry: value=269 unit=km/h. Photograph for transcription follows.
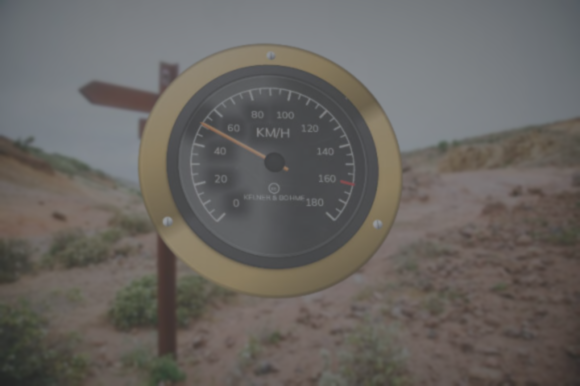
value=50 unit=km/h
